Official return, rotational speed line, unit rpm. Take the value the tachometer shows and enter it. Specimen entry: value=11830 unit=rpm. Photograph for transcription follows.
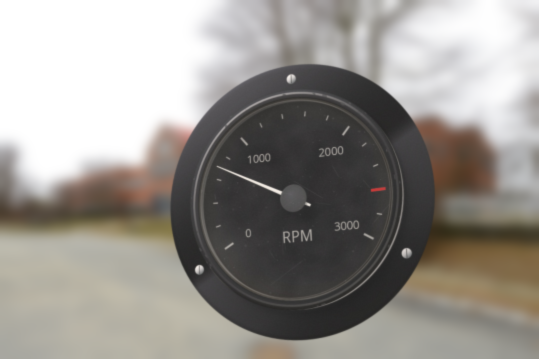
value=700 unit=rpm
